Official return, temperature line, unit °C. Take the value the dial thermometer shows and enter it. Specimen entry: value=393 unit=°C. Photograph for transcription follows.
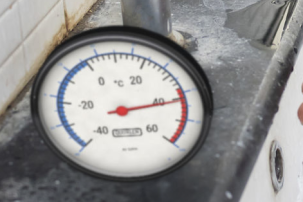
value=40 unit=°C
